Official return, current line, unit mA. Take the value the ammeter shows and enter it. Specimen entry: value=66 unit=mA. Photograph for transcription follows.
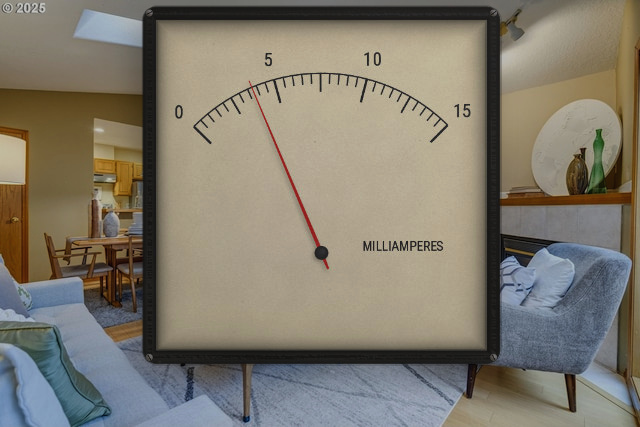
value=3.75 unit=mA
